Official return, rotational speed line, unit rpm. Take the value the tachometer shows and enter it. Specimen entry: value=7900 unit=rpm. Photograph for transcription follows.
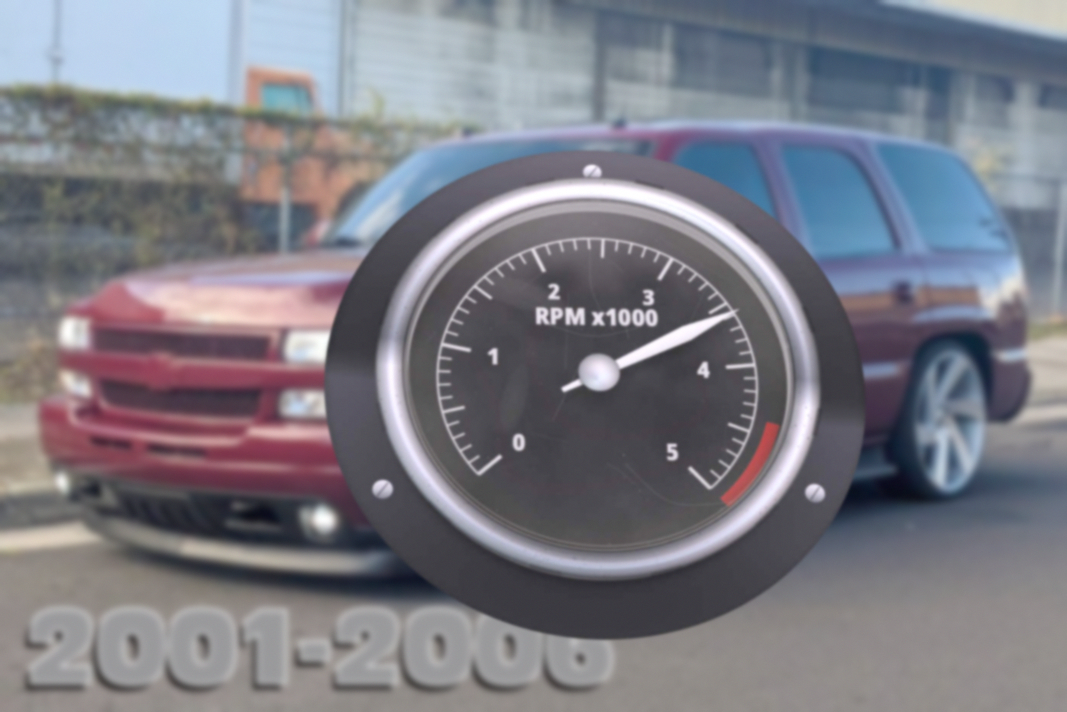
value=3600 unit=rpm
